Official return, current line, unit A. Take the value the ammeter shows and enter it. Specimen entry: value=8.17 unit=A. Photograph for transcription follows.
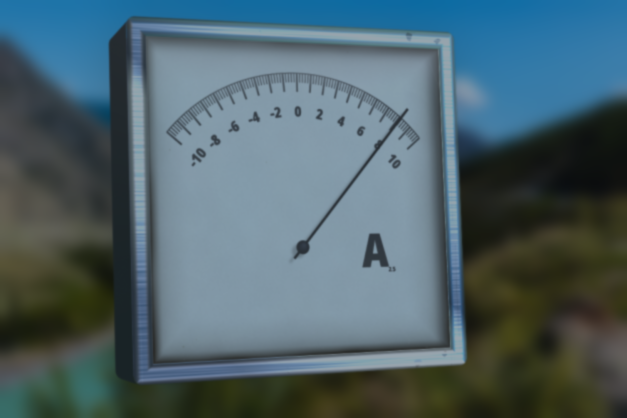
value=8 unit=A
